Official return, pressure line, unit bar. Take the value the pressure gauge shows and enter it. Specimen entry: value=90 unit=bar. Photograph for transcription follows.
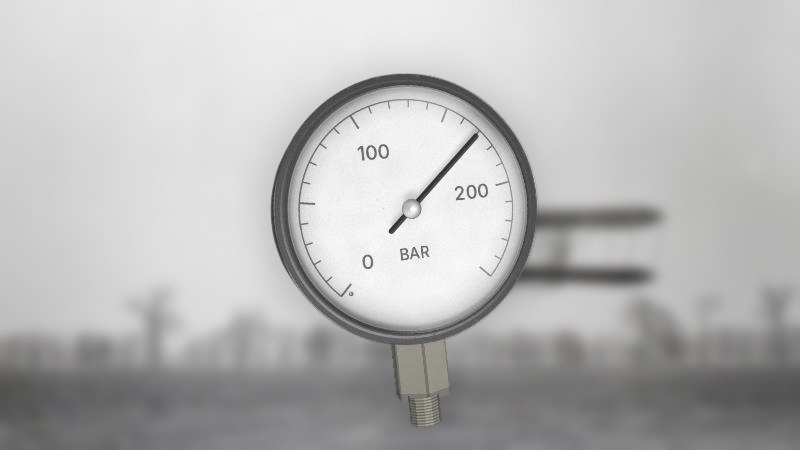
value=170 unit=bar
